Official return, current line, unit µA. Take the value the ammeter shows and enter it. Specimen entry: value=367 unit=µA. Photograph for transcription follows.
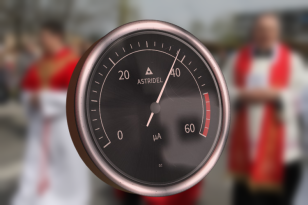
value=38 unit=µA
